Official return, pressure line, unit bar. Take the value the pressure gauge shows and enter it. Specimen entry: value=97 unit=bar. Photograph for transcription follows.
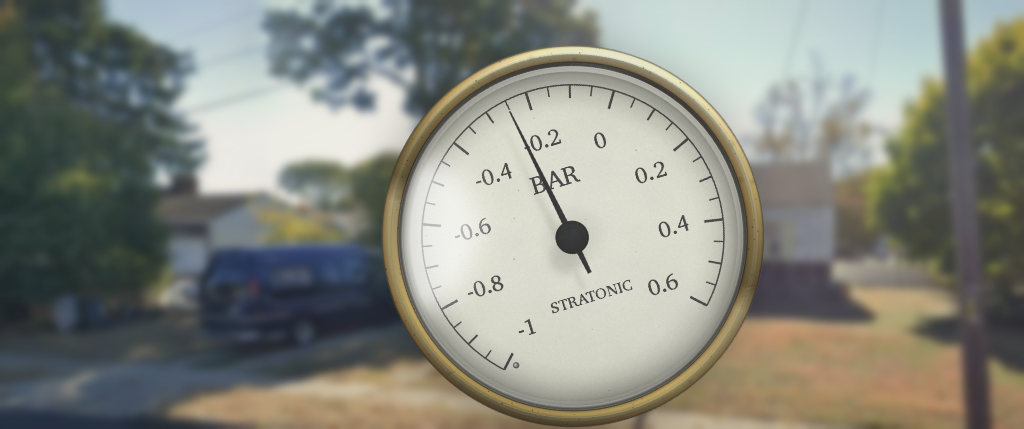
value=-0.25 unit=bar
